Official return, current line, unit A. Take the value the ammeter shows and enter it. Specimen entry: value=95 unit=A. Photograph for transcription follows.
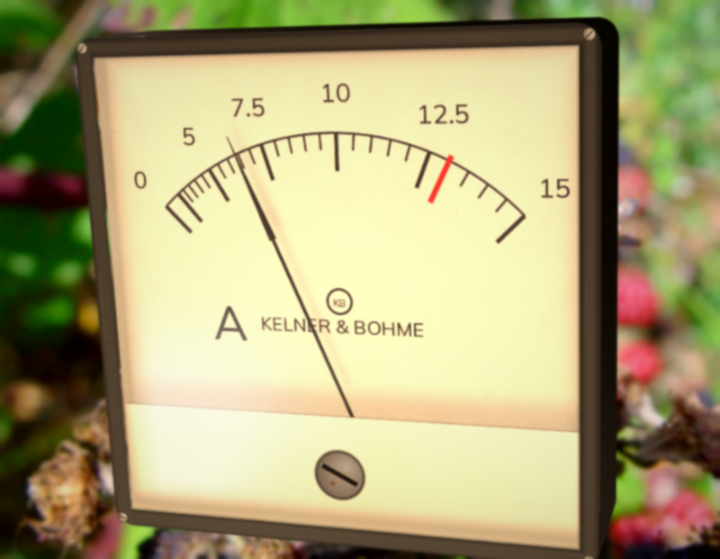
value=6.5 unit=A
